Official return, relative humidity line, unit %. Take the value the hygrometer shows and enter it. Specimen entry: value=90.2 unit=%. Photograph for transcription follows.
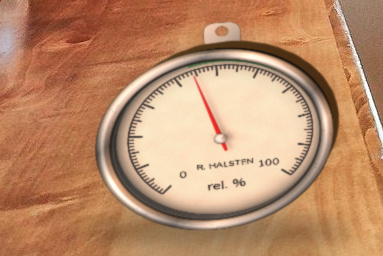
value=45 unit=%
